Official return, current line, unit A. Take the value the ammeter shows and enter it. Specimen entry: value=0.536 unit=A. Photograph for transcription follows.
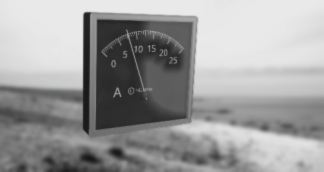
value=7.5 unit=A
